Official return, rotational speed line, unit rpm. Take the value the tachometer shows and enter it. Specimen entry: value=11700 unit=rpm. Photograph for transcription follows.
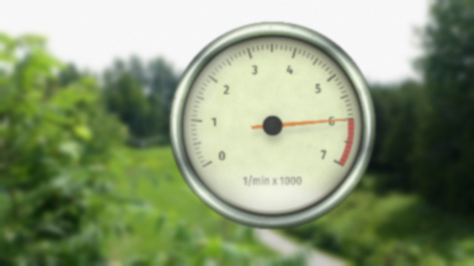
value=6000 unit=rpm
